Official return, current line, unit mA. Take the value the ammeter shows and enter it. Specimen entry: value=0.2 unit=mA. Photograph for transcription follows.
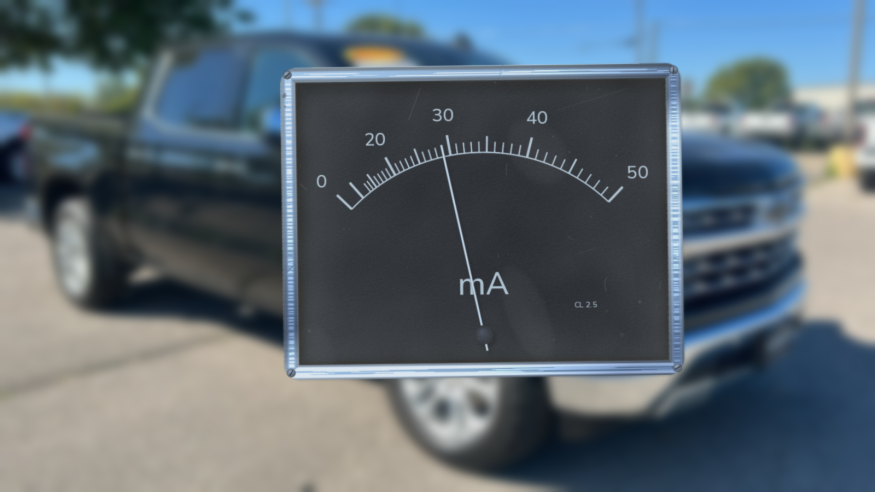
value=29 unit=mA
